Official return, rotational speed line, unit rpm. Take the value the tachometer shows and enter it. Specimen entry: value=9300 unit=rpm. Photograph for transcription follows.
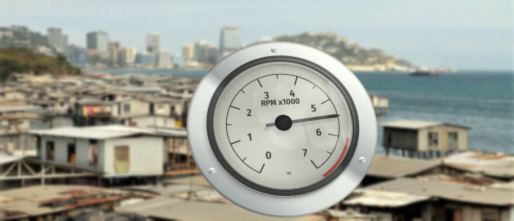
value=5500 unit=rpm
